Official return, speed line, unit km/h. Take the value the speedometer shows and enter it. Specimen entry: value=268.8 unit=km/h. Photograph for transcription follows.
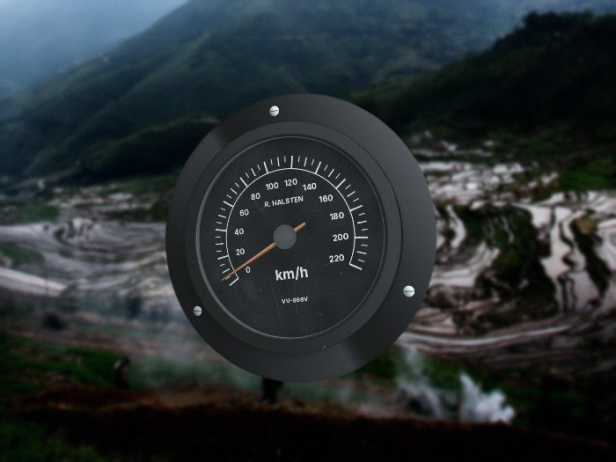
value=5 unit=km/h
